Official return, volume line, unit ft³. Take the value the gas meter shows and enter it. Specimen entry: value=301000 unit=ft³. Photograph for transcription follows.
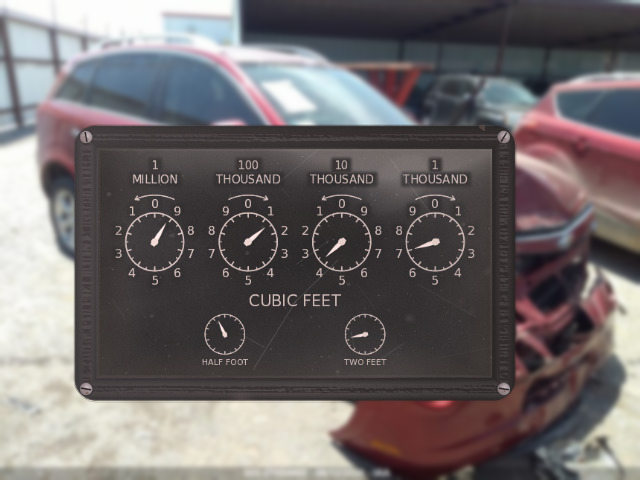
value=913700 unit=ft³
